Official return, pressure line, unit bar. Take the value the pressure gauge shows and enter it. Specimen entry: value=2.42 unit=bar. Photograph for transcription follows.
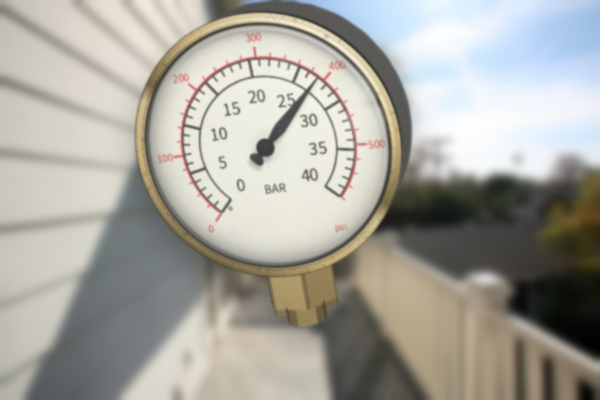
value=27 unit=bar
